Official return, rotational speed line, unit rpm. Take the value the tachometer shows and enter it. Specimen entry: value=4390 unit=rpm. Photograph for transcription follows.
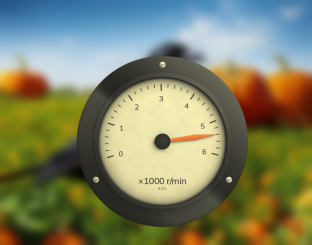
value=5400 unit=rpm
